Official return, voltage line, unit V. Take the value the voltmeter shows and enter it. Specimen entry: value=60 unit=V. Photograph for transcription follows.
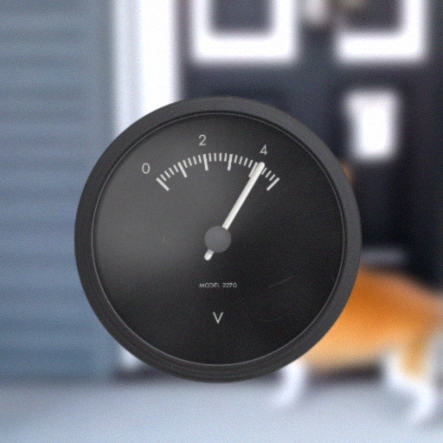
value=4.2 unit=V
